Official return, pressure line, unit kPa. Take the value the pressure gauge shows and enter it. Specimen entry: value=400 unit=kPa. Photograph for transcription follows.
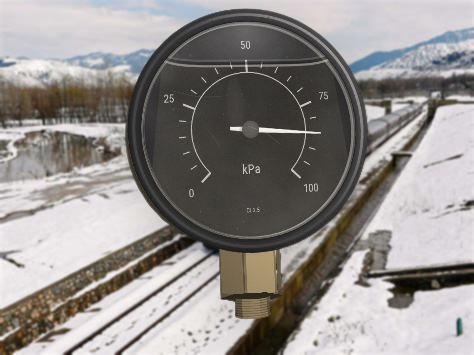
value=85 unit=kPa
